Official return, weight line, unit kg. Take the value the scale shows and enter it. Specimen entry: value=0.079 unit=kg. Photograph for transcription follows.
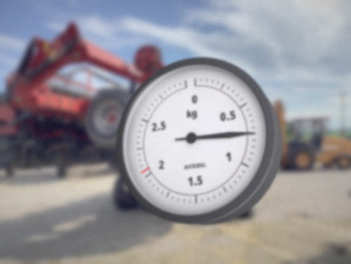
value=0.75 unit=kg
